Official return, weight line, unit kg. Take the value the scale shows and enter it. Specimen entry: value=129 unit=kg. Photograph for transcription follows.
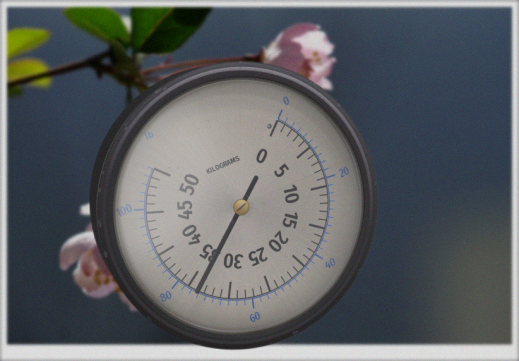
value=34 unit=kg
